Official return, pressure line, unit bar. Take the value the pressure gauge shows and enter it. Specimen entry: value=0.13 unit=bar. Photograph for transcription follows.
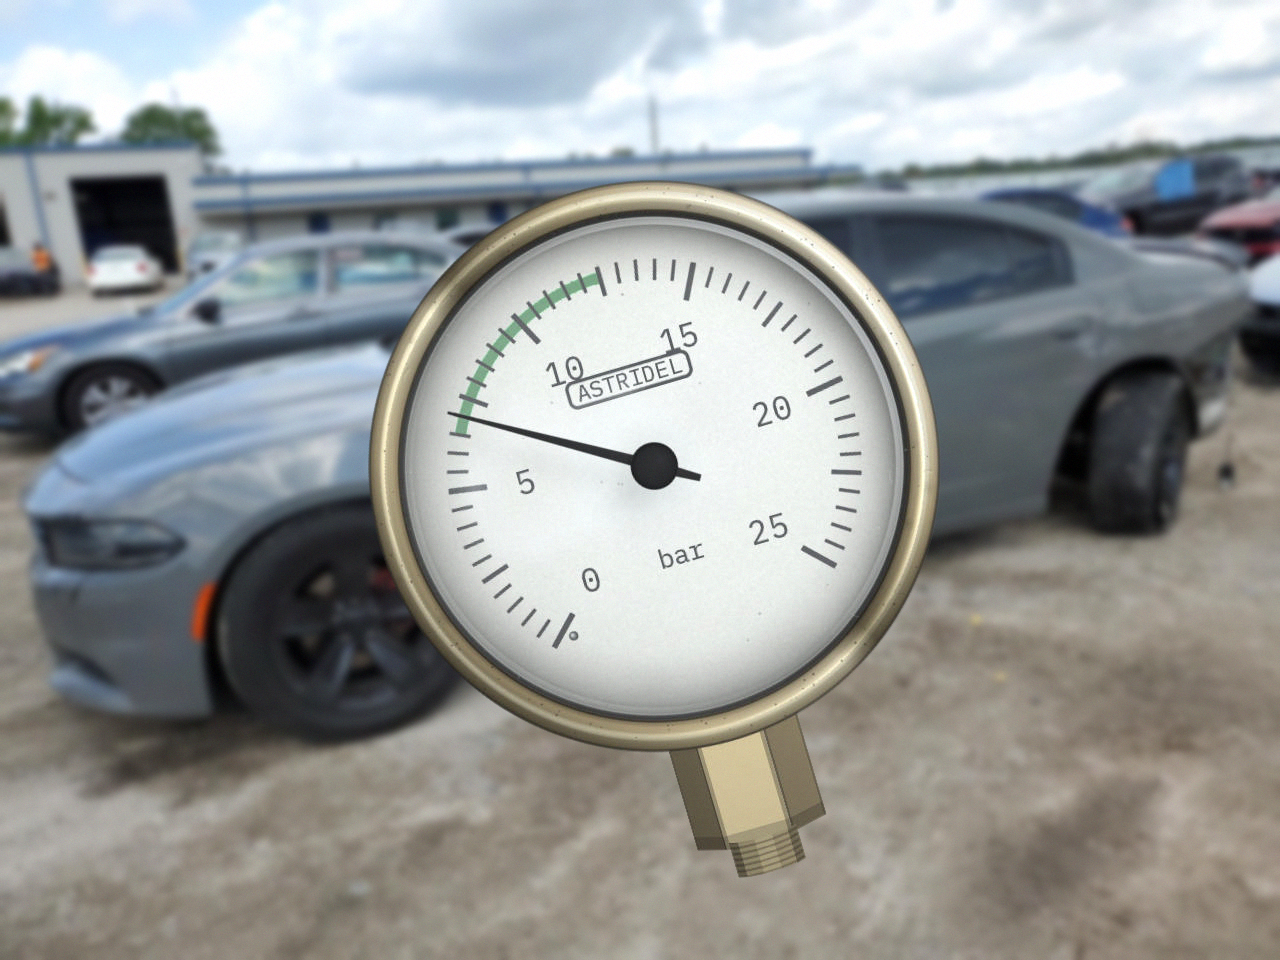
value=7 unit=bar
